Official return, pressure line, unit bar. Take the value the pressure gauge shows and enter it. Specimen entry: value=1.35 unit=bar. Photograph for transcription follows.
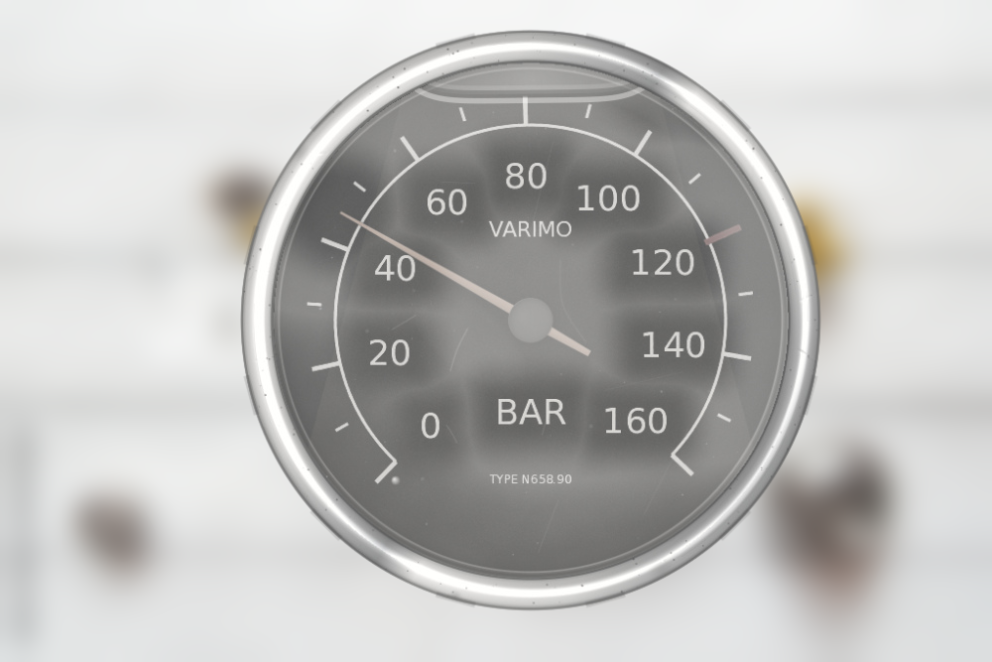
value=45 unit=bar
